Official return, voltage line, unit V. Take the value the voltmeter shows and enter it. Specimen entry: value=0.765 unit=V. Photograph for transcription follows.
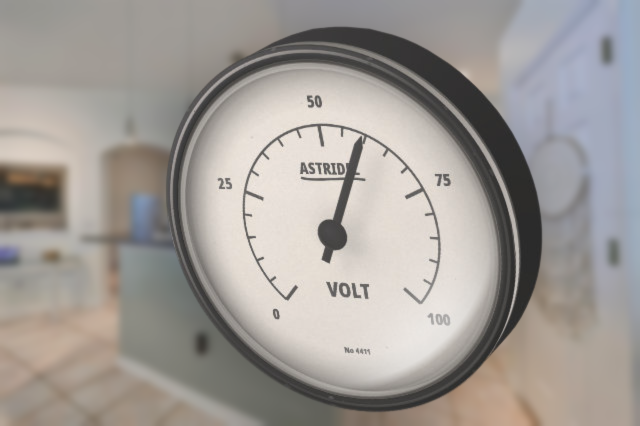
value=60 unit=V
